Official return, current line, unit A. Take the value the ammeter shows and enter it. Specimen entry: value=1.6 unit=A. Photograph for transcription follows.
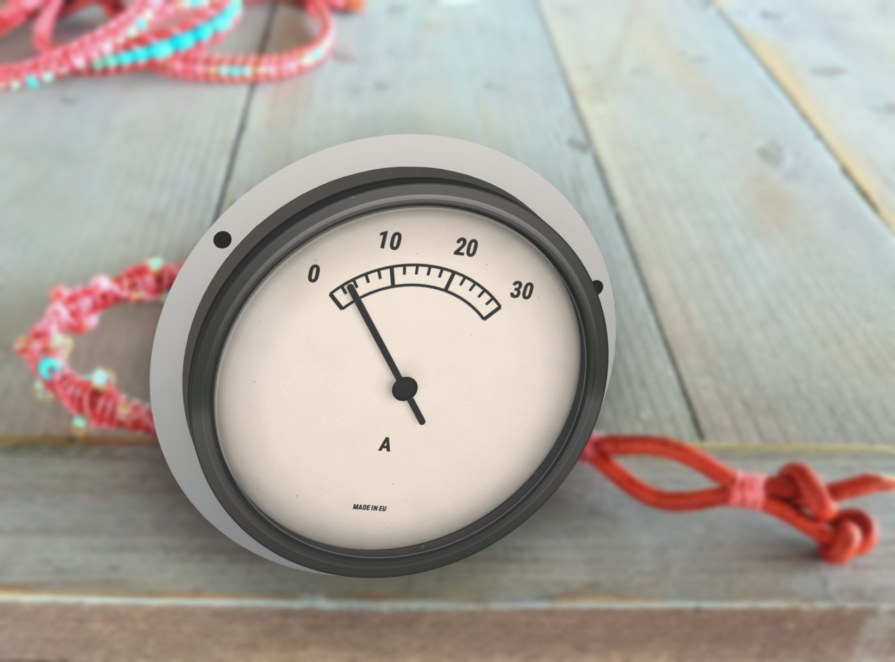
value=3 unit=A
